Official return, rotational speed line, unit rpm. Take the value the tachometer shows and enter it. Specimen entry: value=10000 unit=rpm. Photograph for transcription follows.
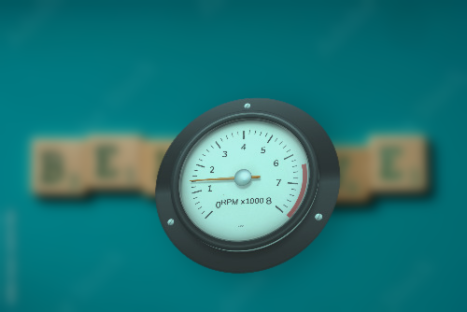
value=1400 unit=rpm
